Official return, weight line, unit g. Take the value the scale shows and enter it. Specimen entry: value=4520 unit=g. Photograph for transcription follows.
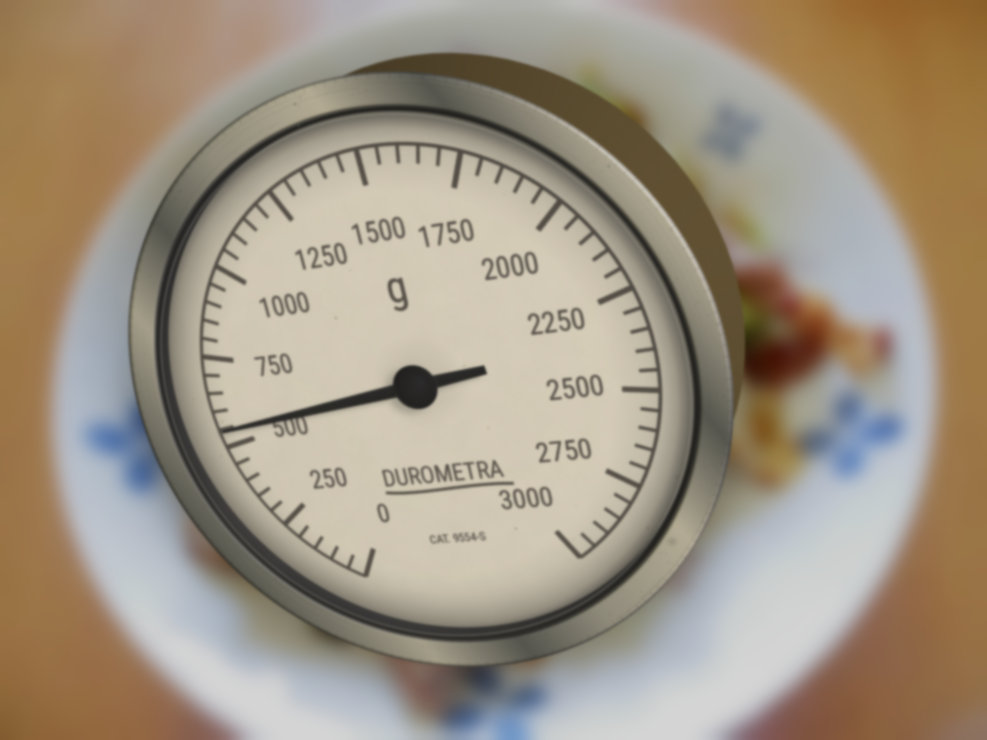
value=550 unit=g
